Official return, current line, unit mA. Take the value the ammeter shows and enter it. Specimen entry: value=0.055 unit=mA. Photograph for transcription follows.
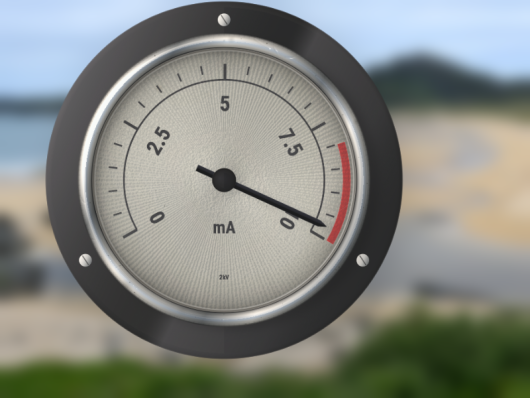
value=9.75 unit=mA
